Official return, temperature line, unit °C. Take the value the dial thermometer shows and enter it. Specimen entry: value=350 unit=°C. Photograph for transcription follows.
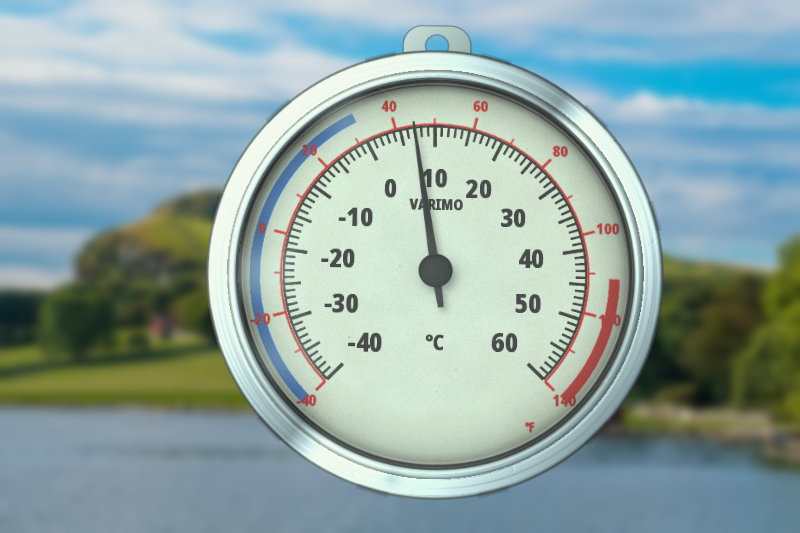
value=7 unit=°C
